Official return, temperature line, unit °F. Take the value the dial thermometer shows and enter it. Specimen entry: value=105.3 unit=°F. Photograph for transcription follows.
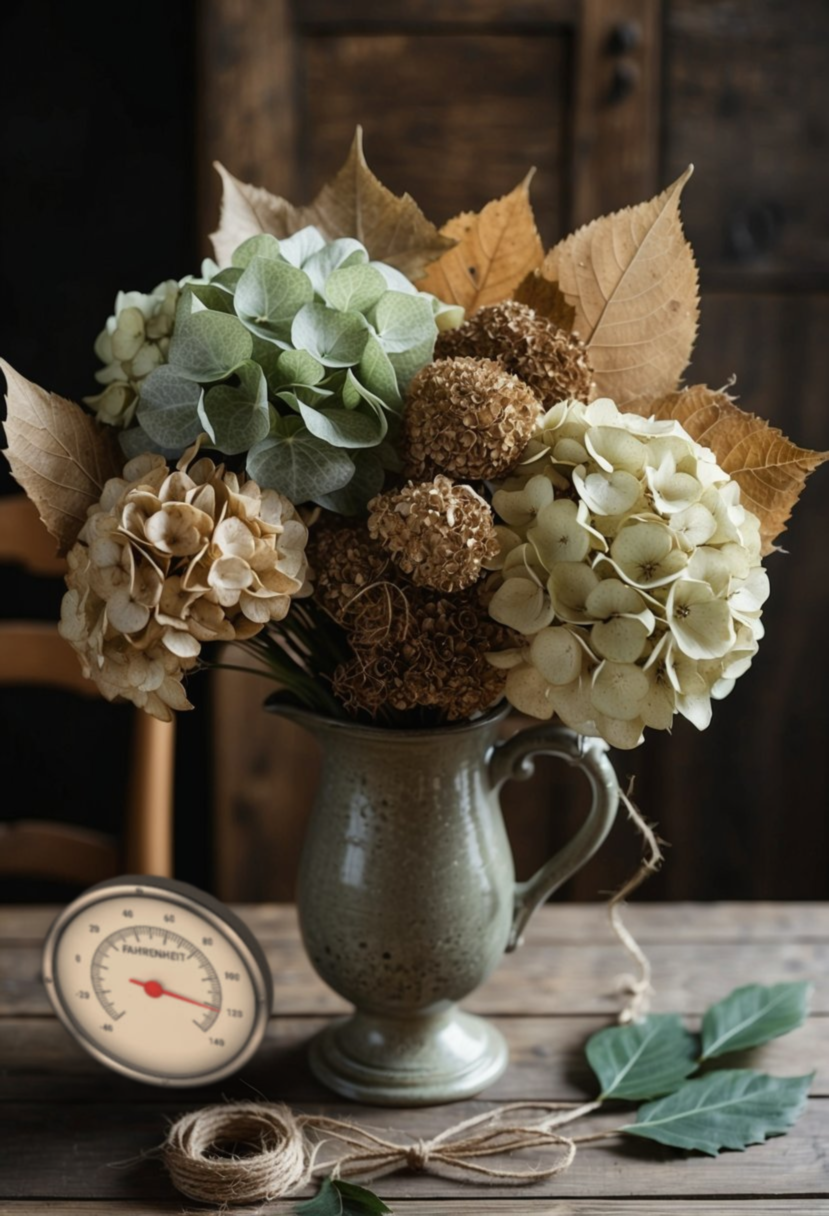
value=120 unit=°F
